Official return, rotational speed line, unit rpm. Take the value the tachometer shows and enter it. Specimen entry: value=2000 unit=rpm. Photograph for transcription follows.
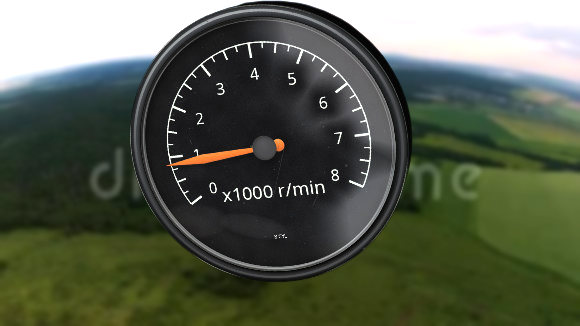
value=875 unit=rpm
